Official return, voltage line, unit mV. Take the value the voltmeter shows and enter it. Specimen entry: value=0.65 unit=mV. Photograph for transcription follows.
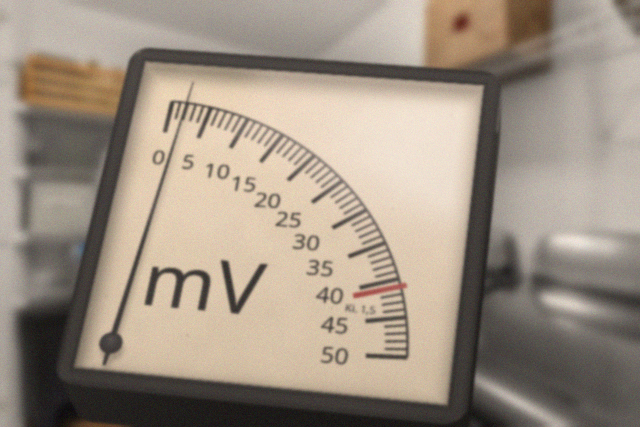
value=2 unit=mV
